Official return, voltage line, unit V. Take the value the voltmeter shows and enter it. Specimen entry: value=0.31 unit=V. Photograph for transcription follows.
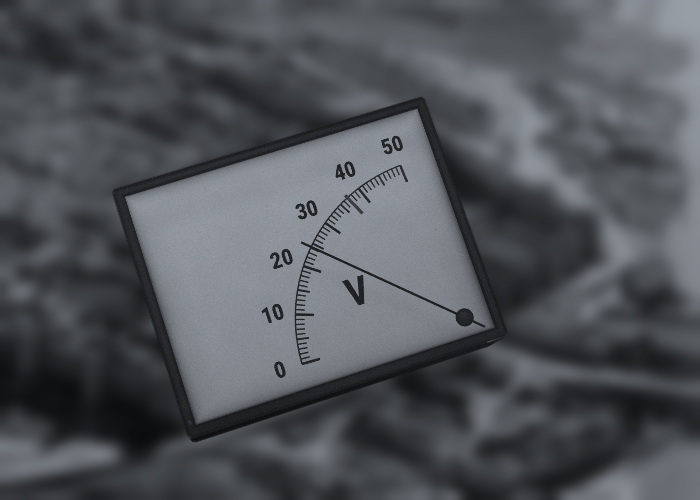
value=24 unit=V
